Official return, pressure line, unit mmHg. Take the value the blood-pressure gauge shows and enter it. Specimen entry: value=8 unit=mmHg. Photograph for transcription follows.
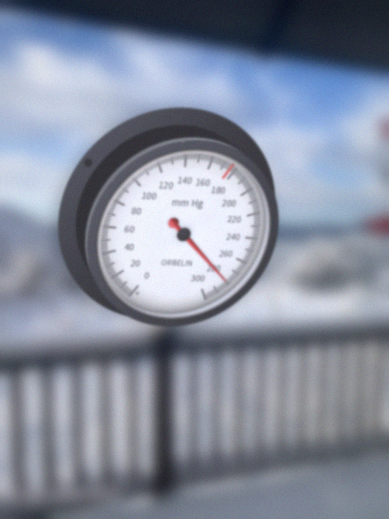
value=280 unit=mmHg
